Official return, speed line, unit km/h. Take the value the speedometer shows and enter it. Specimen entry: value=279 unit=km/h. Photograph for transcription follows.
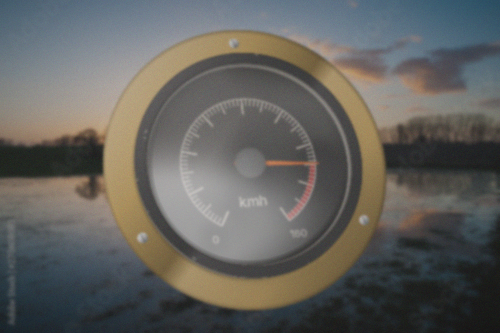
value=130 unit=km/h
